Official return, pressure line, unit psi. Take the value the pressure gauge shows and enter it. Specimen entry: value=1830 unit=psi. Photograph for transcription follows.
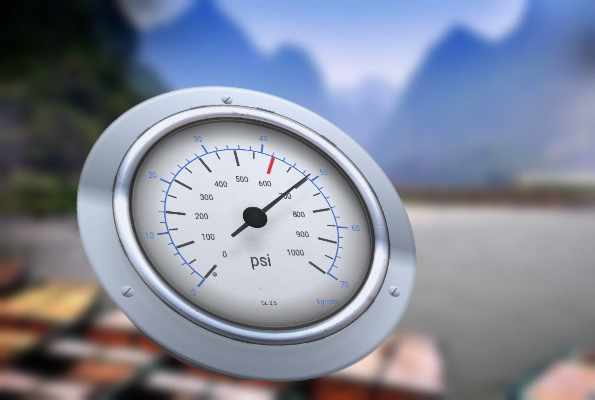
value=700 unit=psi
